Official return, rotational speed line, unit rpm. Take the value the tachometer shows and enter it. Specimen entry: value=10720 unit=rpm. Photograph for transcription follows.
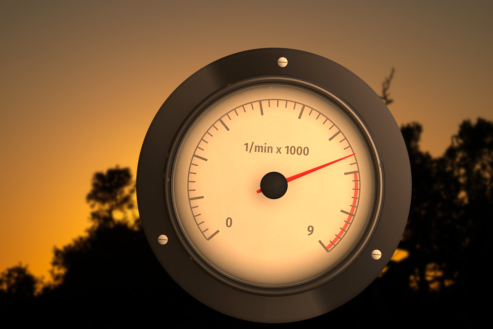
value=6600 unit=rpm
